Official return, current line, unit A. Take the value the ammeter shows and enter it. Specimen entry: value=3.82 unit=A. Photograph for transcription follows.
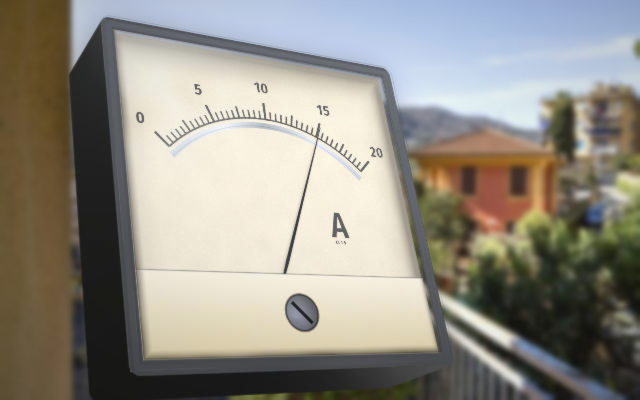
value=15 unit=A
